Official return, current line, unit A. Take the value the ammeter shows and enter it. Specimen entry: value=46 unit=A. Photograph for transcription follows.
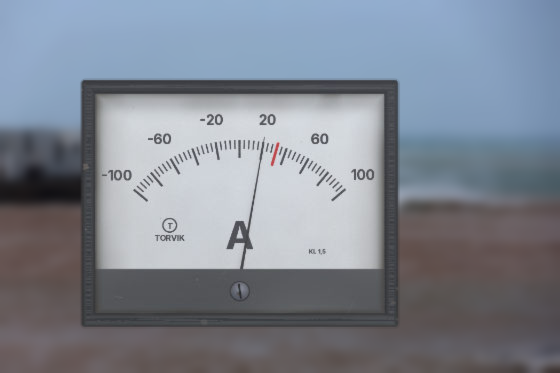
value=20 unit=A
